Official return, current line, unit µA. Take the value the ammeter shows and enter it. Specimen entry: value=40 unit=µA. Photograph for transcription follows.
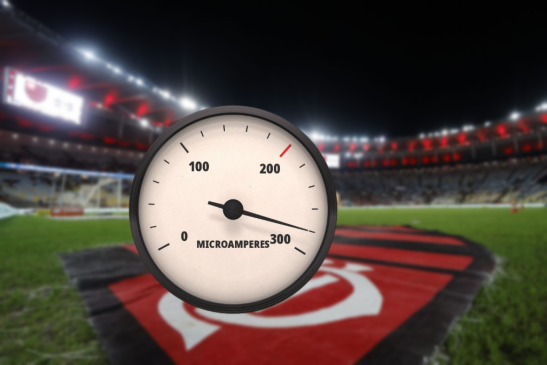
value=280 unit=µA
